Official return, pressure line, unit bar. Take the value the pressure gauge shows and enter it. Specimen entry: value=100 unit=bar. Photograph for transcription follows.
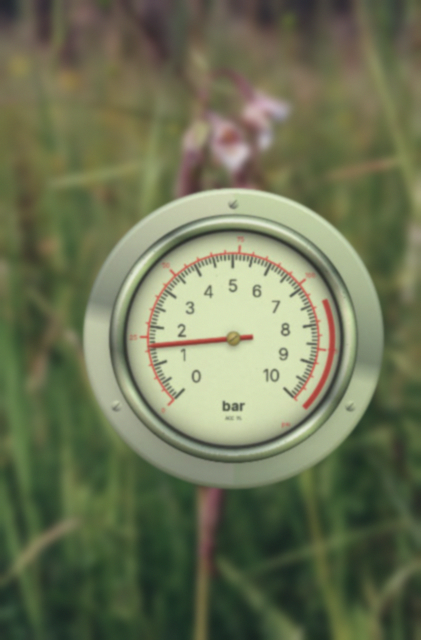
value=1.5 unit=bar
